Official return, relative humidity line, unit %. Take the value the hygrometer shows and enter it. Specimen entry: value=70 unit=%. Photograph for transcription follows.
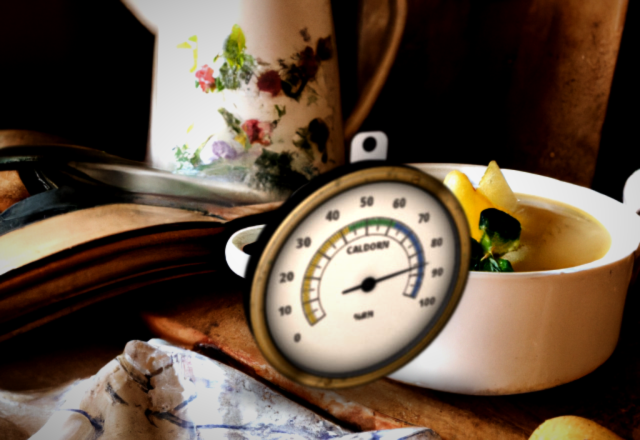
value=85 unit=%
